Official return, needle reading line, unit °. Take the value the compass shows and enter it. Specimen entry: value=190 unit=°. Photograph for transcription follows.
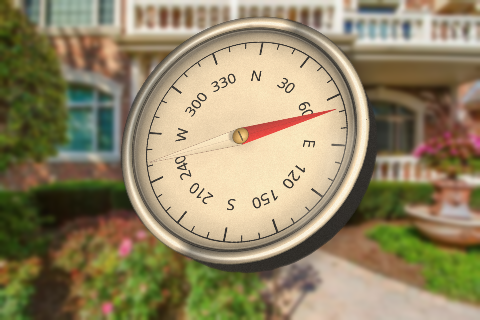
value=70 unit=°
